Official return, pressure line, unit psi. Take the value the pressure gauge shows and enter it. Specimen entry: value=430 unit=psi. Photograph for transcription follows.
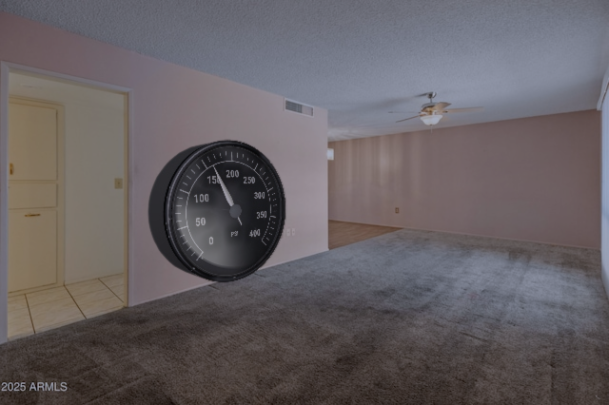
value=160 unit=psi
